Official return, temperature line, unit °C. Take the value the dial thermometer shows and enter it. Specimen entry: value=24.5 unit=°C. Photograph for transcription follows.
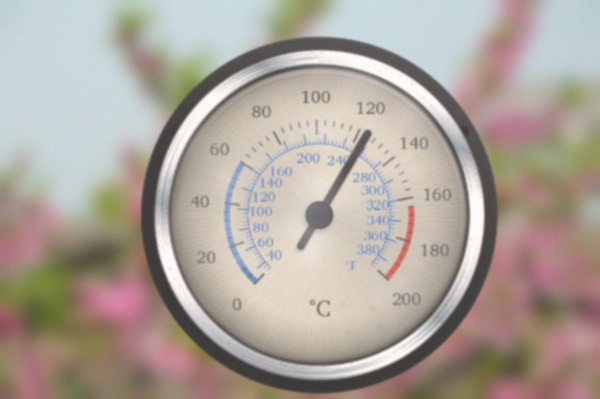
value=124 unit=°C
